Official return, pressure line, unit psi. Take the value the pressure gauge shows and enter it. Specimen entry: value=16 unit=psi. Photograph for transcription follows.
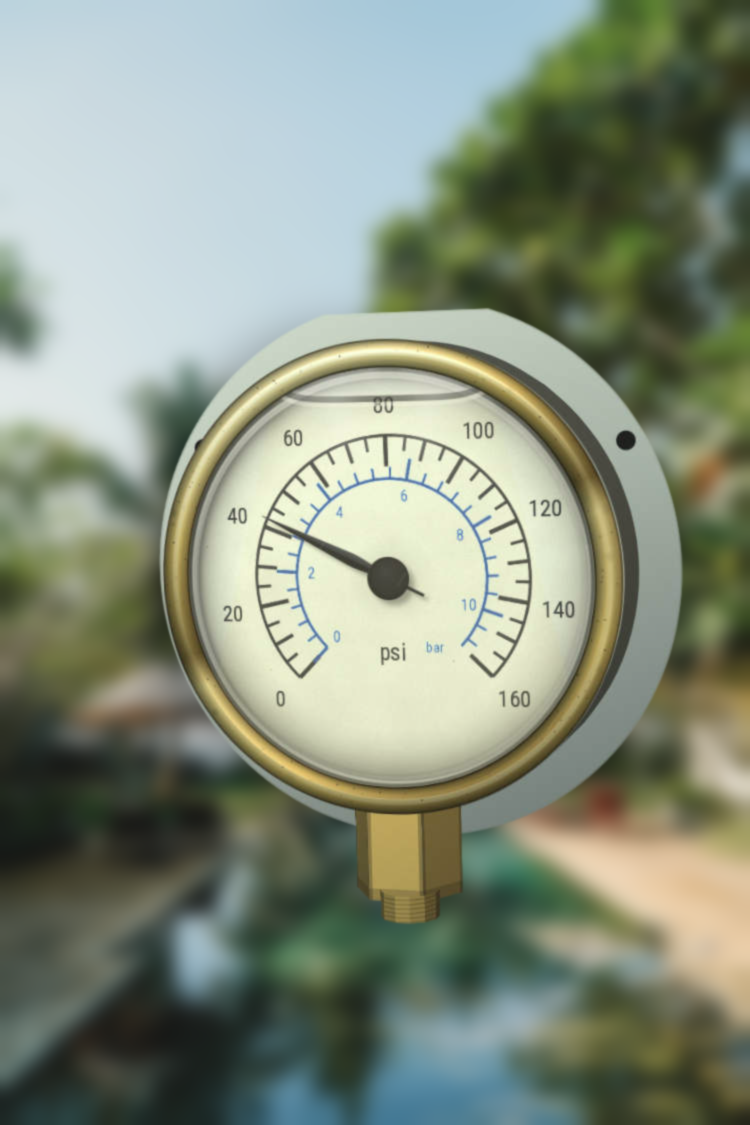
value=42.5 unit=psi
